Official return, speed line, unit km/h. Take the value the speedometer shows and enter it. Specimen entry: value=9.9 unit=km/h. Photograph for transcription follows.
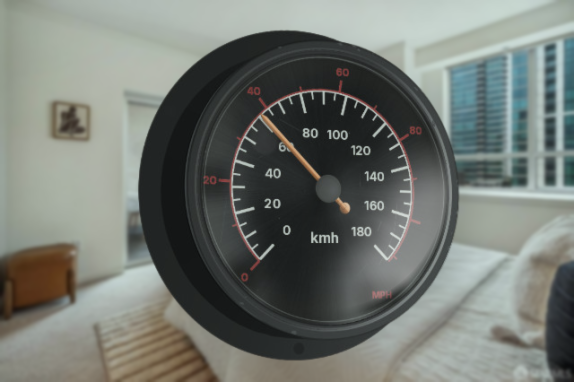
value=60 unit=km/h
